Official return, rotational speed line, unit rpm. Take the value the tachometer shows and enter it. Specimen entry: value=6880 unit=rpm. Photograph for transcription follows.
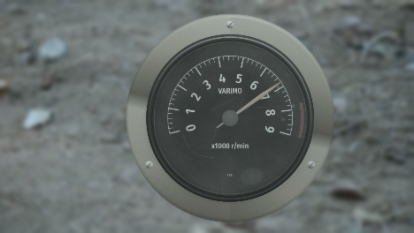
value=6800 unit=rpm
